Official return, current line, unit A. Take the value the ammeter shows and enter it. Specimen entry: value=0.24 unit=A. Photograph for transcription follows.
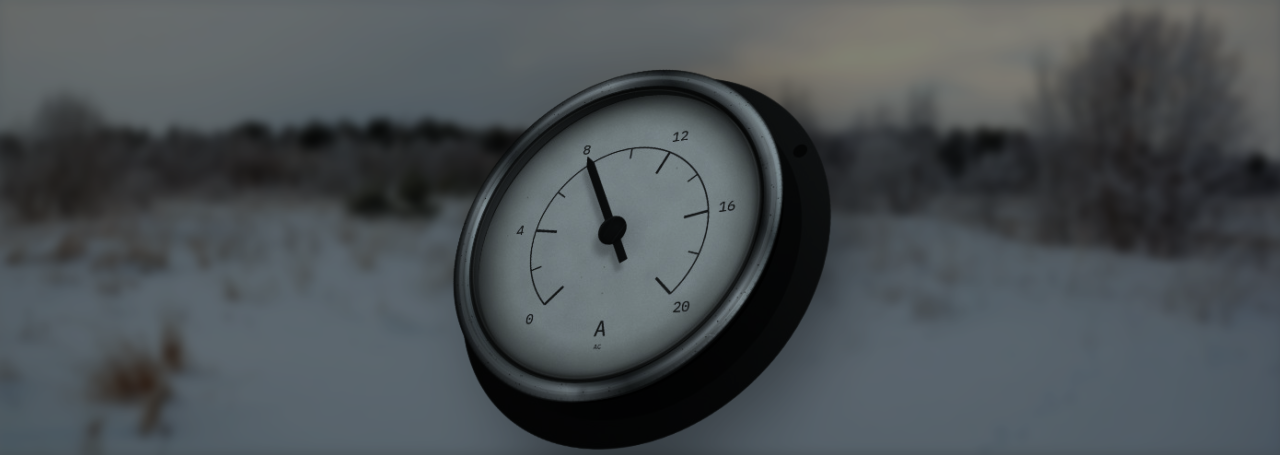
value=8 unit=A
